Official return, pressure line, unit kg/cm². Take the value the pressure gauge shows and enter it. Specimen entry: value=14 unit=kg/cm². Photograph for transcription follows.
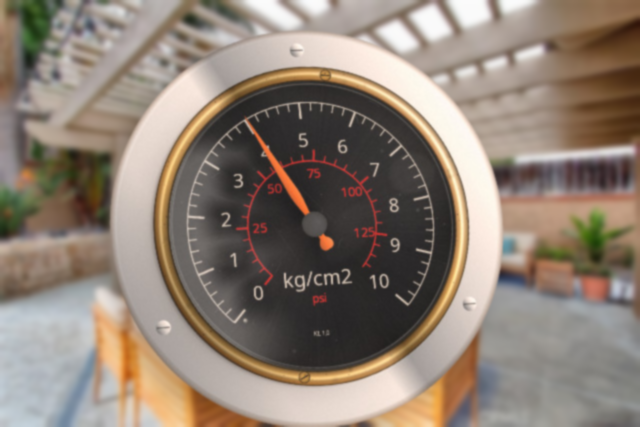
value=4 unit=kg/cm²
